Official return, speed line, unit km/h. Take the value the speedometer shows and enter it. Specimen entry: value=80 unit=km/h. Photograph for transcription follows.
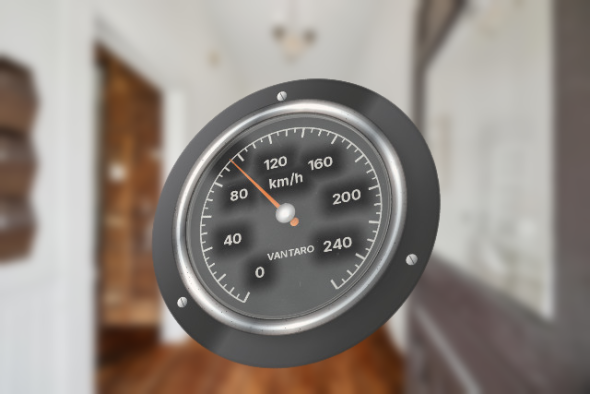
value=95 unit=km/h
